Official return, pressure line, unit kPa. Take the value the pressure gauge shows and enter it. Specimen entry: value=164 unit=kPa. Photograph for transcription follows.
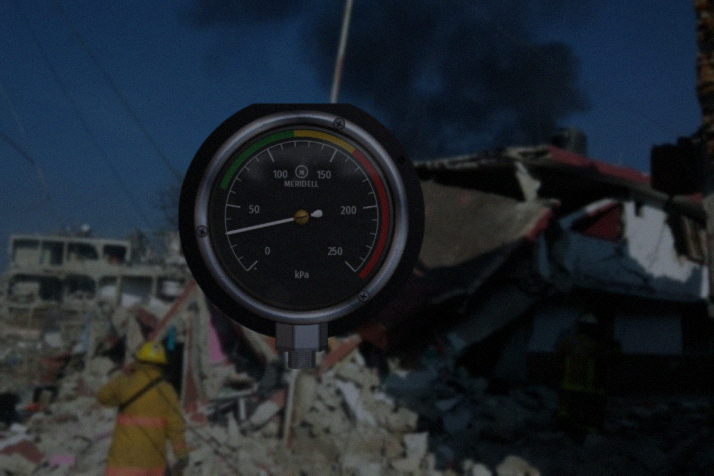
value=30 unit=kPa
